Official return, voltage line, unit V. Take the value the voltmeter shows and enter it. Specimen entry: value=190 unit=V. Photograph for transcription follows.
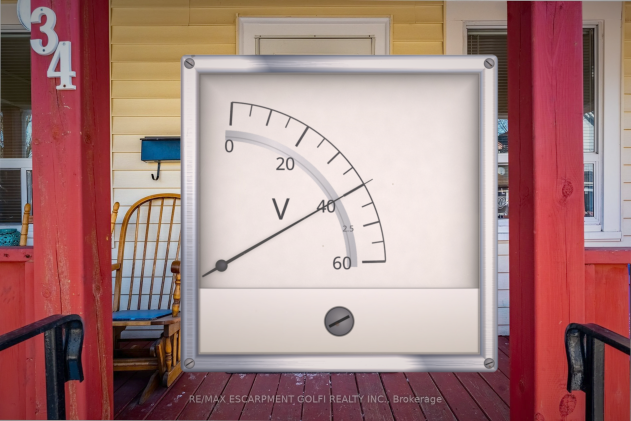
value=40 unit=V
